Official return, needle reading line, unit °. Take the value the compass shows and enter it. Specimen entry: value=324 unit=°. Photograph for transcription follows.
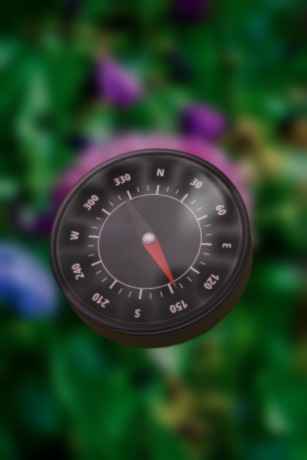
value=145 unit=°
